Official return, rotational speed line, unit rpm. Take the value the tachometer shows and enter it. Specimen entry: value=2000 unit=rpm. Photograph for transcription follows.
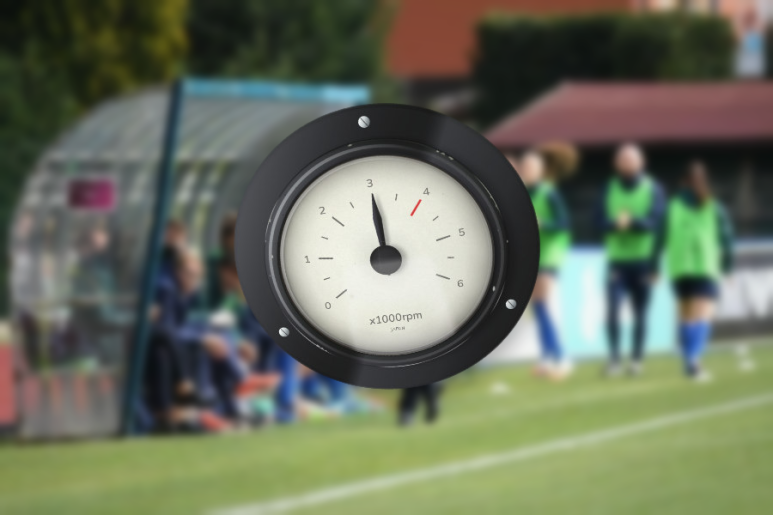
value=3000 unit=rpm
